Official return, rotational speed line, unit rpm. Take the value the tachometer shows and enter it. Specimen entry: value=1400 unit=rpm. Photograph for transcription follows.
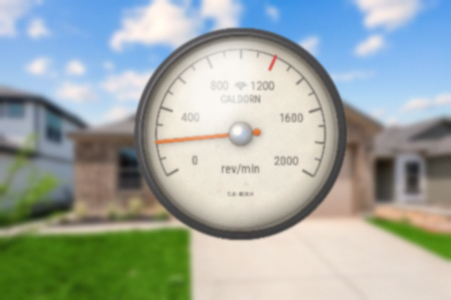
value=200 unit=rpm
